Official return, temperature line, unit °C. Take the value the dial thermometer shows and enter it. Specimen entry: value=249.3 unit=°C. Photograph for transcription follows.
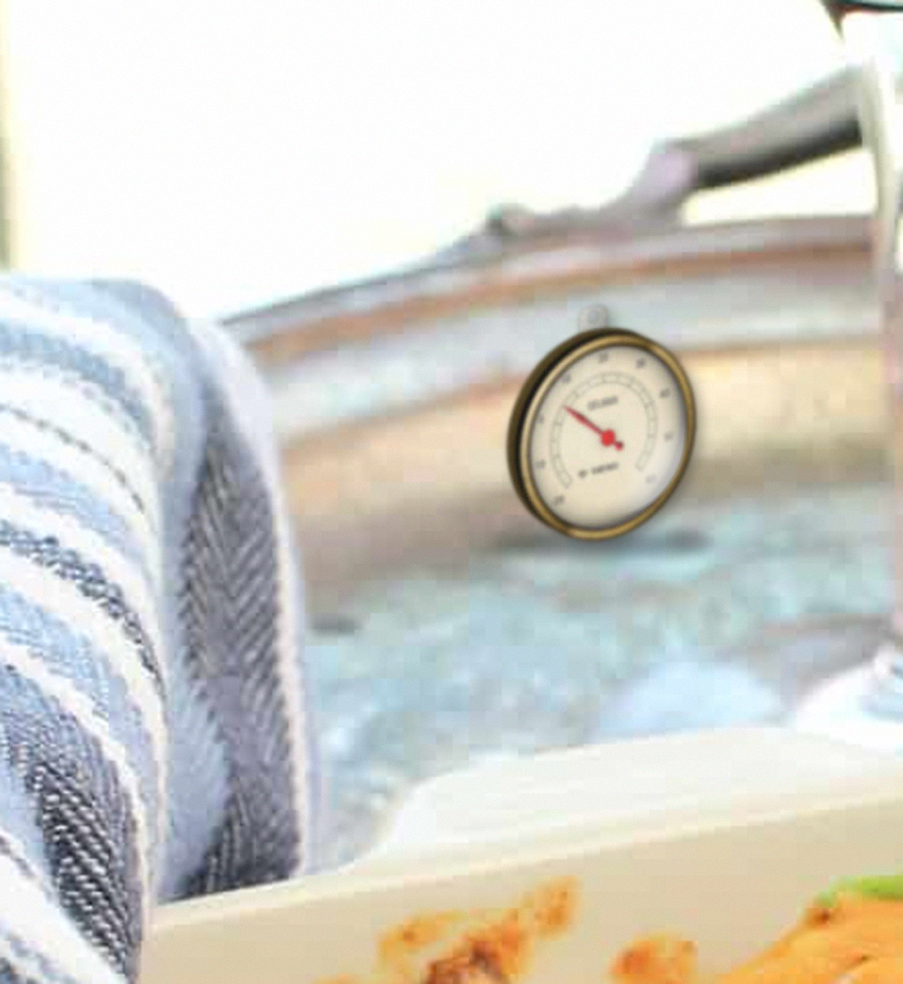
value=5 unit=°C
